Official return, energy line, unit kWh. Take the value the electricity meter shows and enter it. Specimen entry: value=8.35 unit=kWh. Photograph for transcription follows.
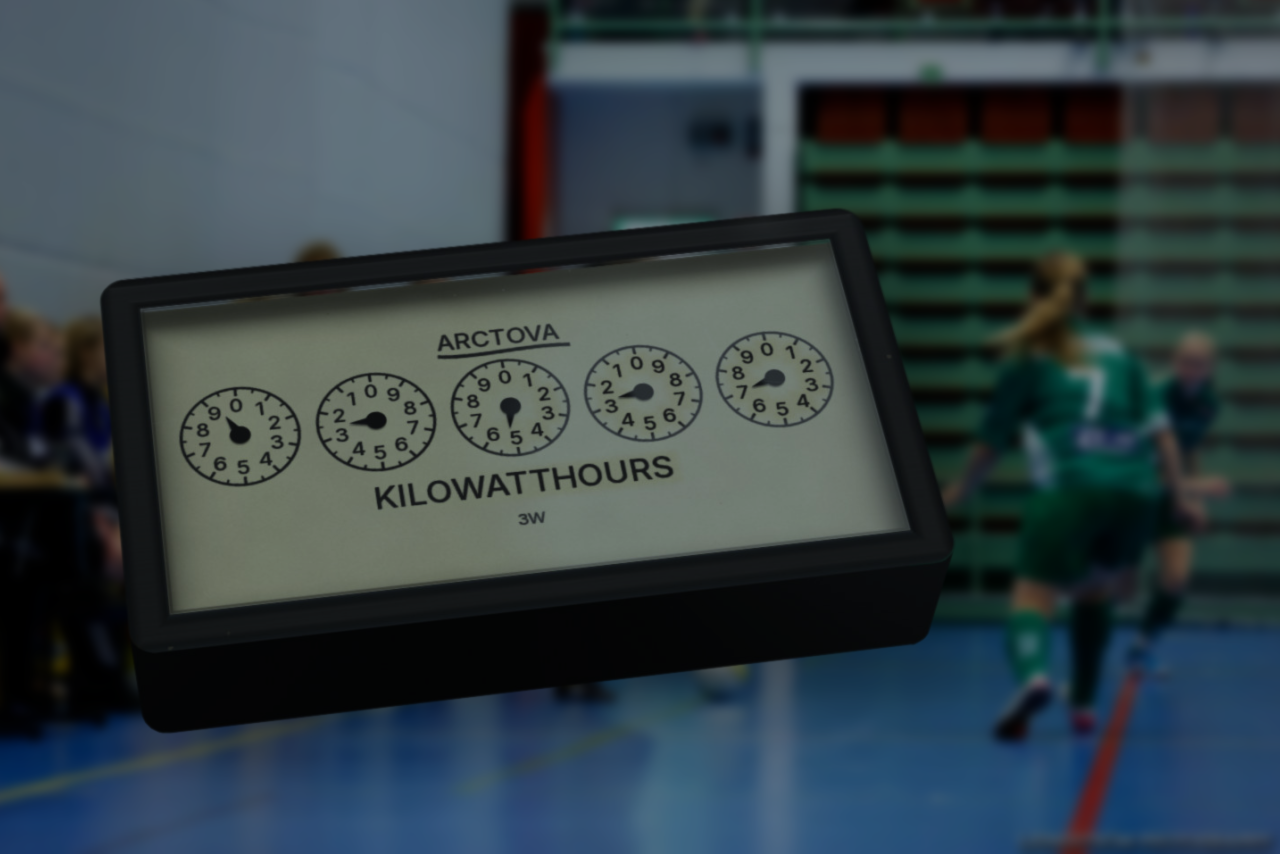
value=92527 unit=kWh
